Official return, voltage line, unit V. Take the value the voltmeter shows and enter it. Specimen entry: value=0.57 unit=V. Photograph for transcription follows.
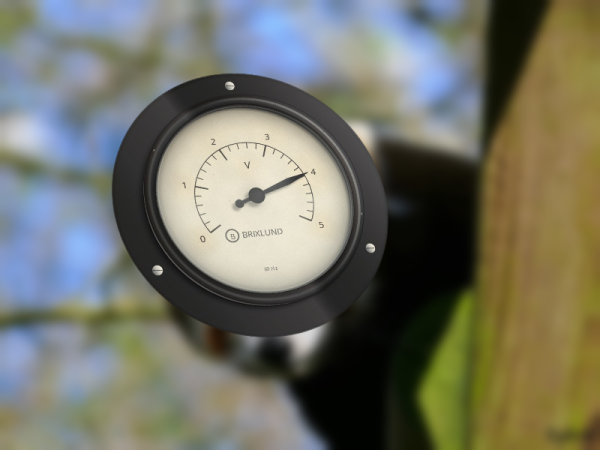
value=4 unit=V
